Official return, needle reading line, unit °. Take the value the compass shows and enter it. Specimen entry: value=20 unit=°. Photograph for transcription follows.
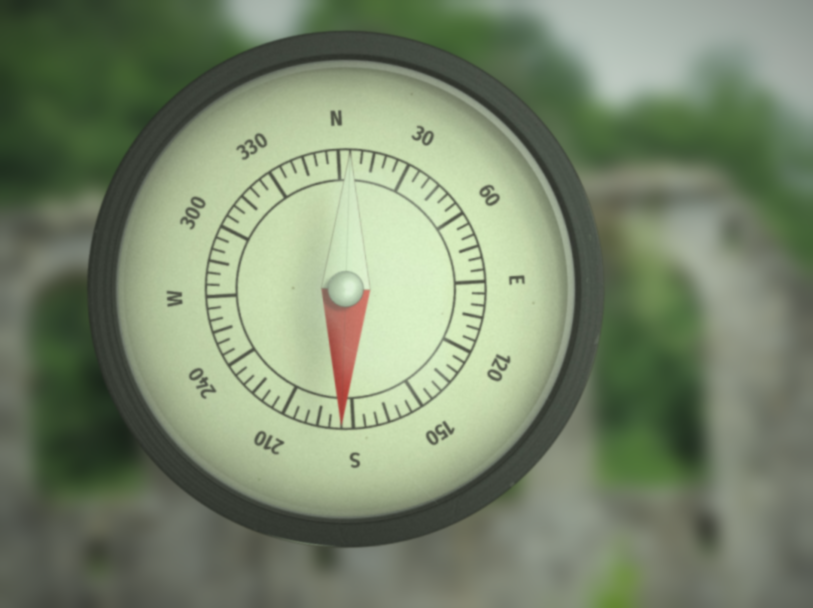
value=185 unit=°
